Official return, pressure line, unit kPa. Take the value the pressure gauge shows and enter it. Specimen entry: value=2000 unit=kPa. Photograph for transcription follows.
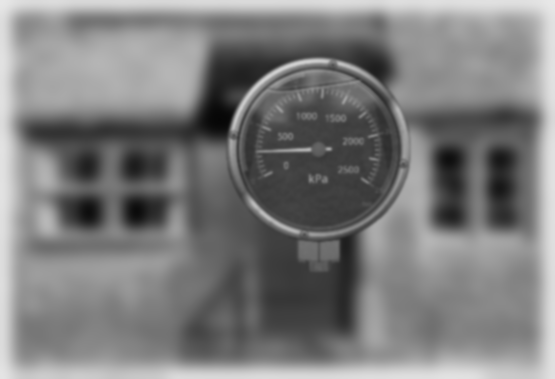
value=250 unit=kPa
